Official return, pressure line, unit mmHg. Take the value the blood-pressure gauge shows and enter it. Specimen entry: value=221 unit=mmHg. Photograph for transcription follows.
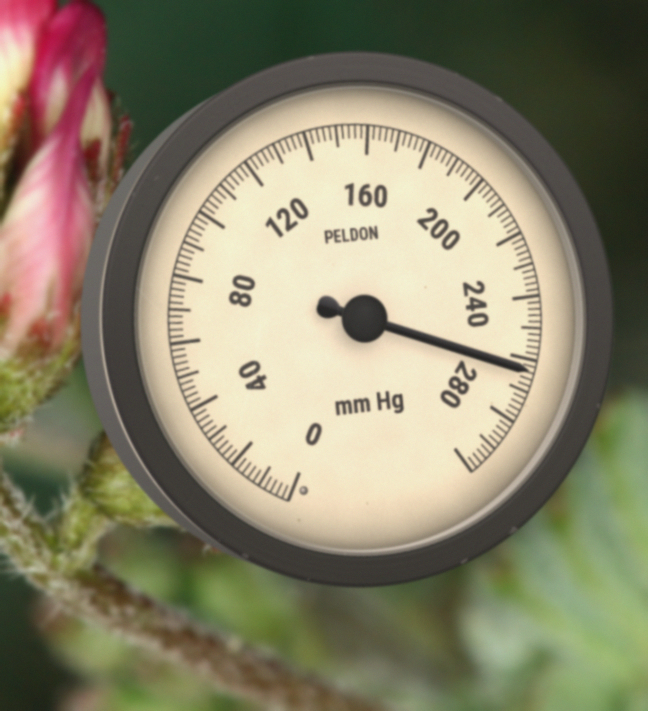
value=264 unit=mmHg
